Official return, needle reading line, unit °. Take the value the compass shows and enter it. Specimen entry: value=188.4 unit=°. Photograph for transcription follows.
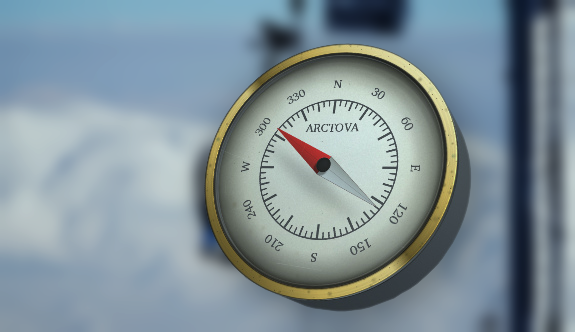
value=305 unit=°
